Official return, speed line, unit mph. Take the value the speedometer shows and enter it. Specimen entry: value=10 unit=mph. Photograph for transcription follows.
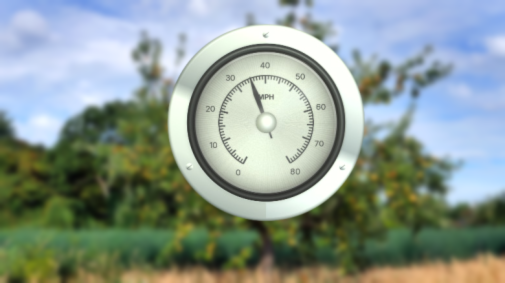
value=35 unit=mph
